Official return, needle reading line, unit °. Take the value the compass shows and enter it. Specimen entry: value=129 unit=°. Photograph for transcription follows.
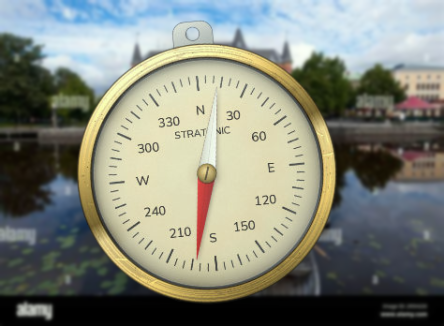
value=192.5 unit=°
